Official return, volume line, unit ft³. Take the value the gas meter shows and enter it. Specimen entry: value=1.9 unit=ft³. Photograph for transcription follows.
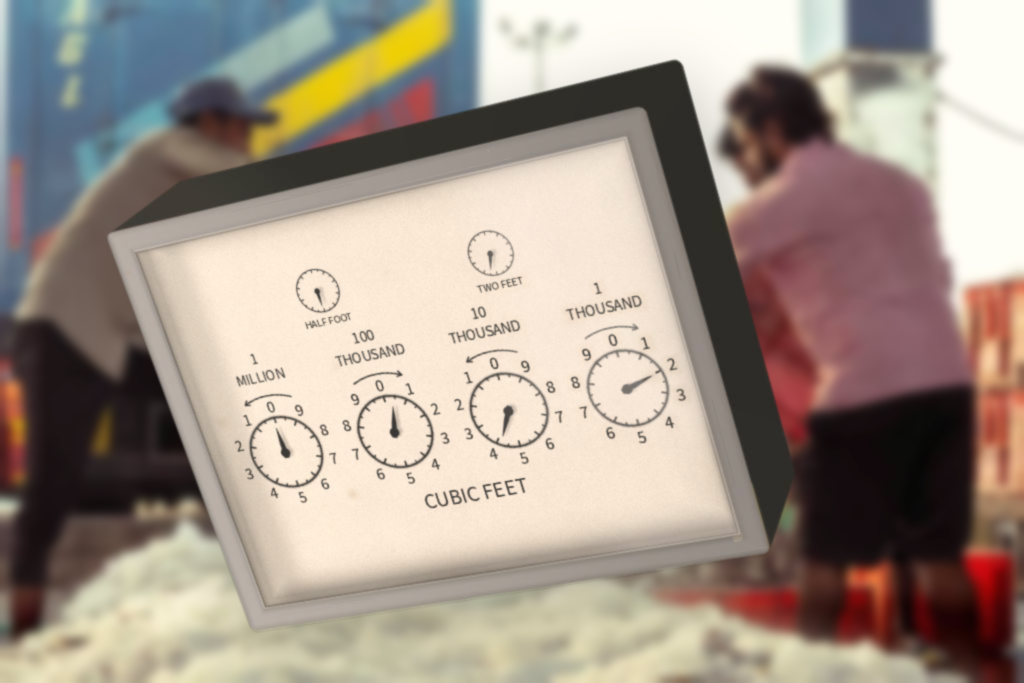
value=4200 unit=ft³
